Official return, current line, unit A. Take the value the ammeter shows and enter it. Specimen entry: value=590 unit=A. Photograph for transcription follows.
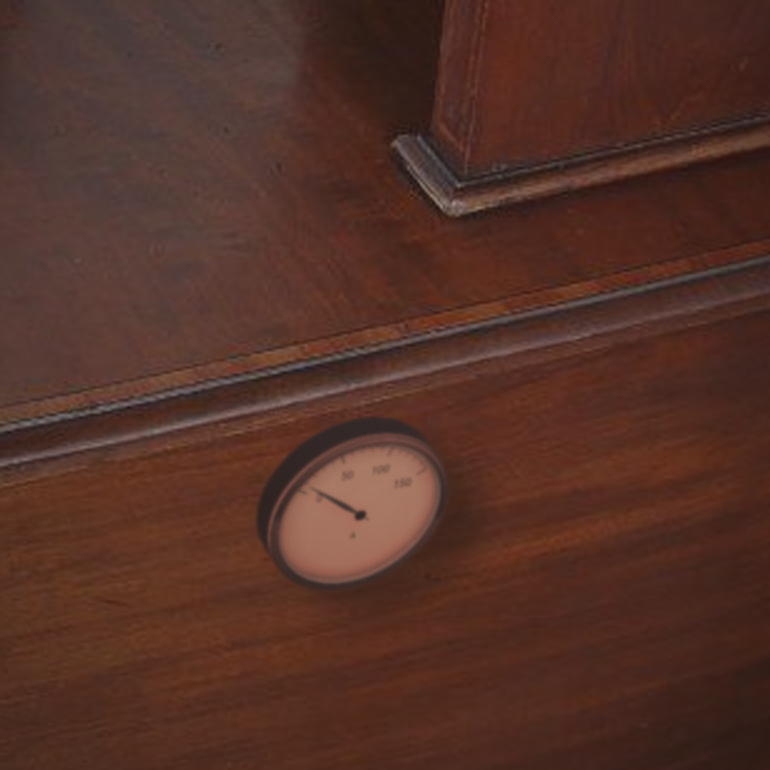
value=10 unit=A
